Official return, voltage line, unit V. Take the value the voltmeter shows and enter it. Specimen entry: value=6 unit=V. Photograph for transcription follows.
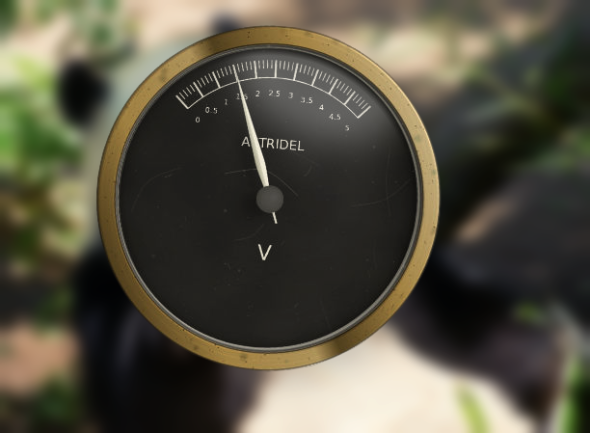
value=1.5 unit=V
